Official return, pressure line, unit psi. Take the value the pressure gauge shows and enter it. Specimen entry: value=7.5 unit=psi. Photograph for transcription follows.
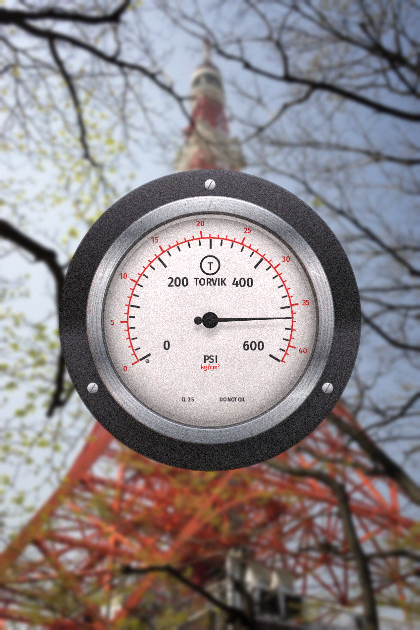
value=520 unit=psi
